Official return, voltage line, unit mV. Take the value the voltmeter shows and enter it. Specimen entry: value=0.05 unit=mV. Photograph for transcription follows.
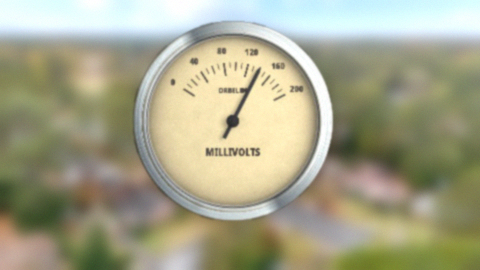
value=140 unit=mV
